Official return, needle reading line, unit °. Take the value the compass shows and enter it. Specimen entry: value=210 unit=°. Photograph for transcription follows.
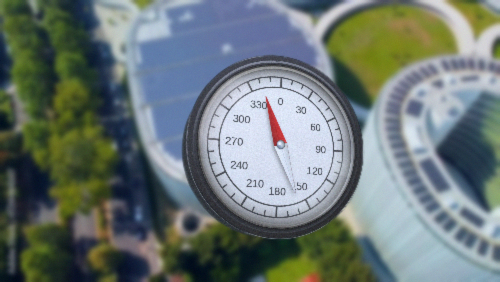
value=340 unit=°
